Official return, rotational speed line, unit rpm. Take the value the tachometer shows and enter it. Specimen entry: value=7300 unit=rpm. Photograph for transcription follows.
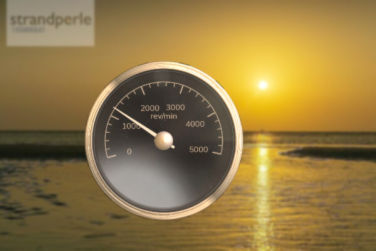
value=1200 unit=rpm
